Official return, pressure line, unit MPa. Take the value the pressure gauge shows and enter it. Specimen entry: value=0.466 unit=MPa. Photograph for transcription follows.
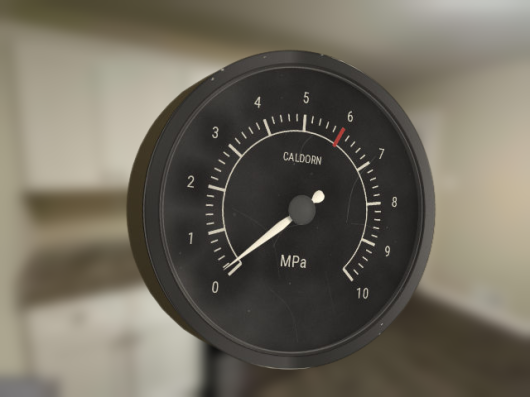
value=0.2 unit=MPa
